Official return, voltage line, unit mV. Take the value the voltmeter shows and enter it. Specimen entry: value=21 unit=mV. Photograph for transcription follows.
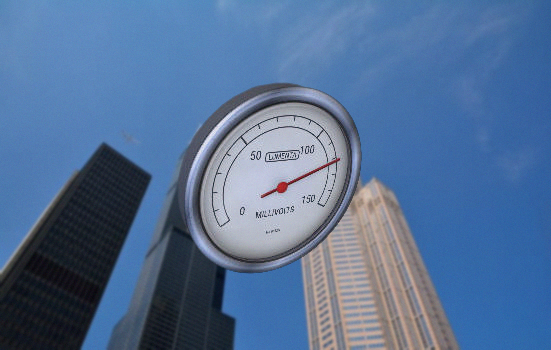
value=120 unit=mV
